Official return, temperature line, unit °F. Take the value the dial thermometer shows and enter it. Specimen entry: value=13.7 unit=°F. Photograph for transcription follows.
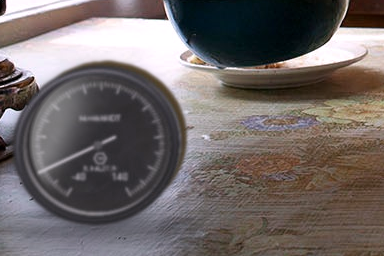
value=-20 unit=°F
